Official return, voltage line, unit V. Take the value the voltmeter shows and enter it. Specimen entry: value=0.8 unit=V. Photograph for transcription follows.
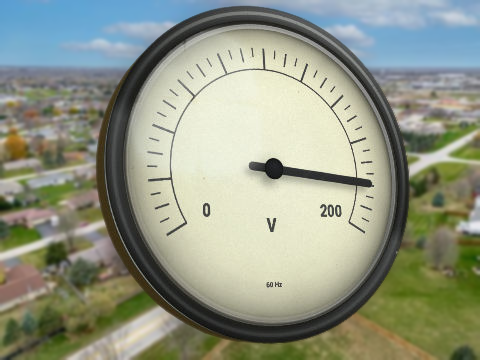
value=180 unit=V
